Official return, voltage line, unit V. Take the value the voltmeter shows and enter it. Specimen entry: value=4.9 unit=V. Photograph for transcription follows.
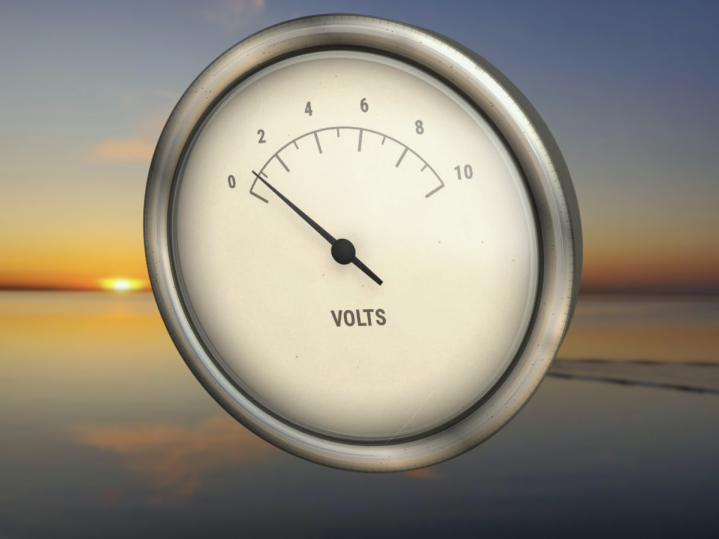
value=1 unit=V
